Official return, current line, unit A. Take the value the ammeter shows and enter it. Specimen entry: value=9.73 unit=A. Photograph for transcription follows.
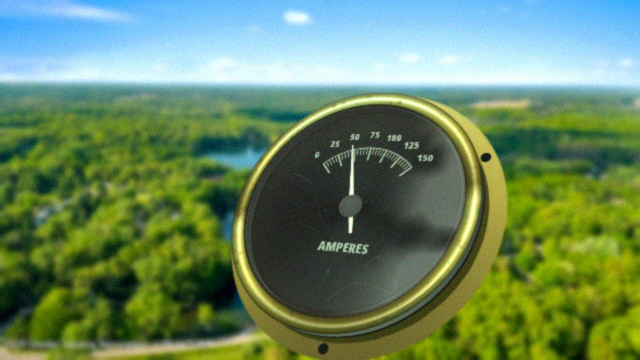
value=50 unit=A
